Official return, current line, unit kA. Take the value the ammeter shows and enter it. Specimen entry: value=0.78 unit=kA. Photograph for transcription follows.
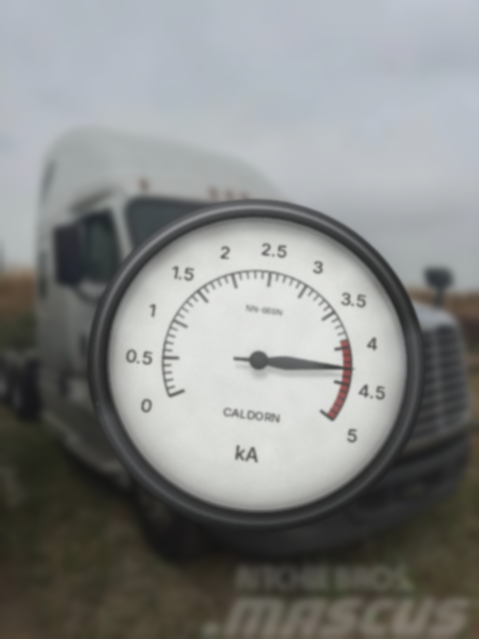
value=4.3 unit=kA
